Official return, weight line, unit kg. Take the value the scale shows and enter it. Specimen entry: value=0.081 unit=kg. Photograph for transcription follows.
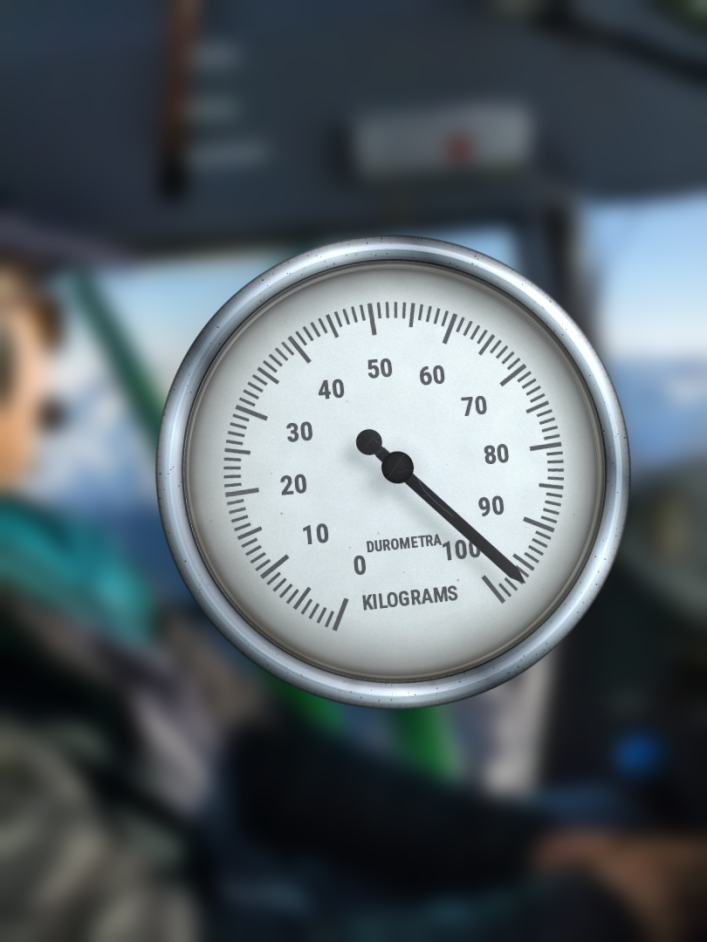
value=97 unit=kg
